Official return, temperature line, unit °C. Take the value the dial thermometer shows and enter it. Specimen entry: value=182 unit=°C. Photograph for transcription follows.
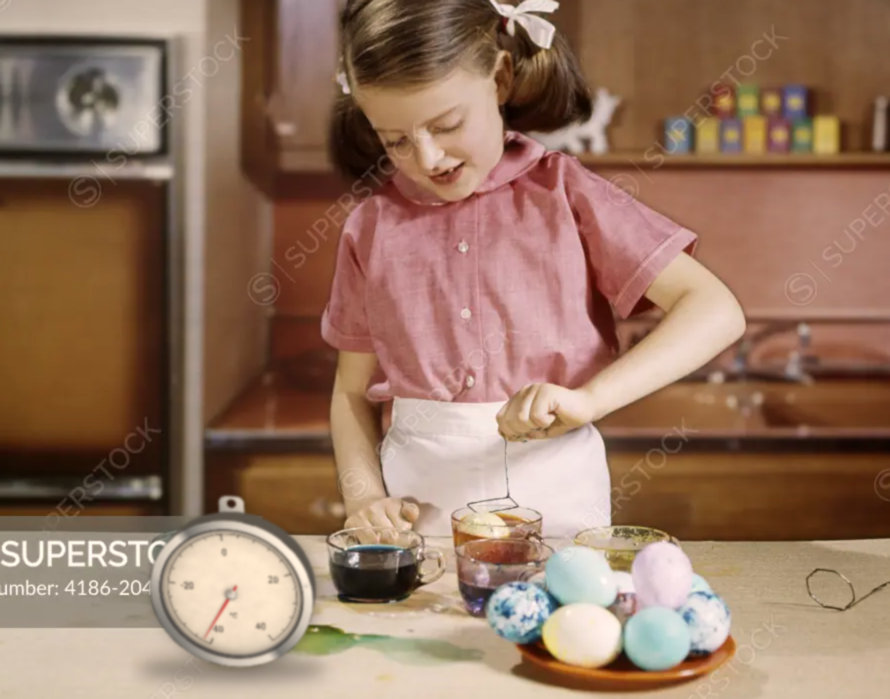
value=-38 unit=°C
